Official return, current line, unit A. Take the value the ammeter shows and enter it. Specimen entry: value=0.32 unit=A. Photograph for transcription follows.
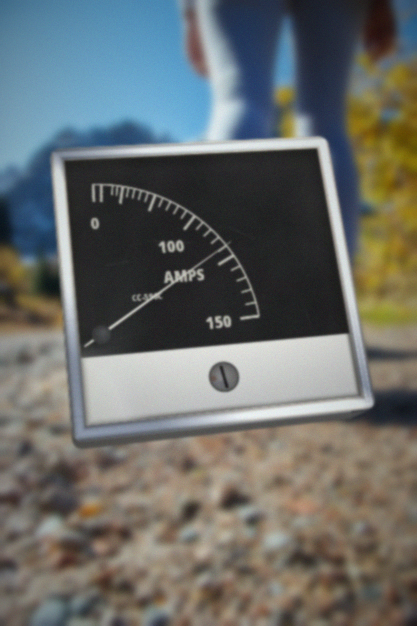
value=120 unit=A
